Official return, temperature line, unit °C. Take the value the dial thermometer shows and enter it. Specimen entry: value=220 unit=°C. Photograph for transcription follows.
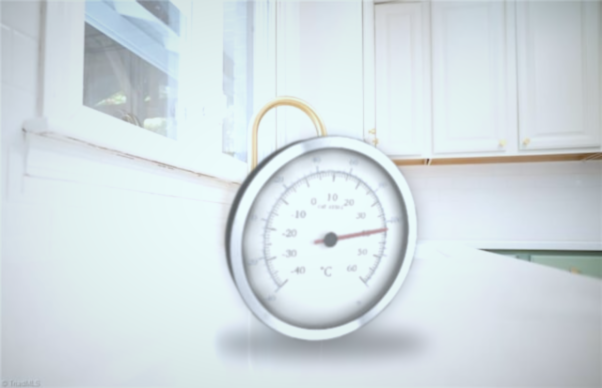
value=40 unit=°C
